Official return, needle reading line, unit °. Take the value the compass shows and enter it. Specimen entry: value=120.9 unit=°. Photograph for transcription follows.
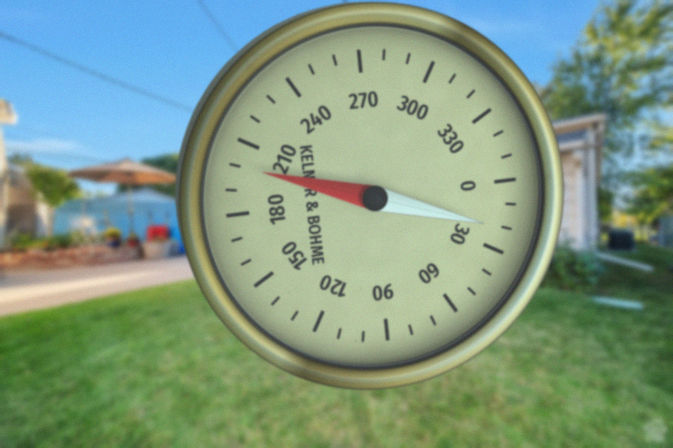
value=200 unit=°
